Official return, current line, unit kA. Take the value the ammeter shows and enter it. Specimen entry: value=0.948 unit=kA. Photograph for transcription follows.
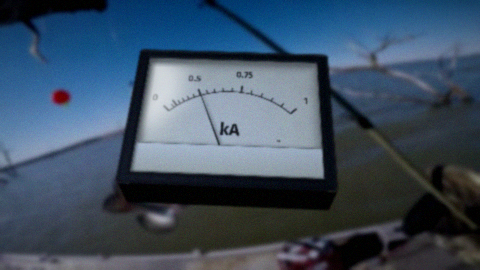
value=0.5 unit=kA
